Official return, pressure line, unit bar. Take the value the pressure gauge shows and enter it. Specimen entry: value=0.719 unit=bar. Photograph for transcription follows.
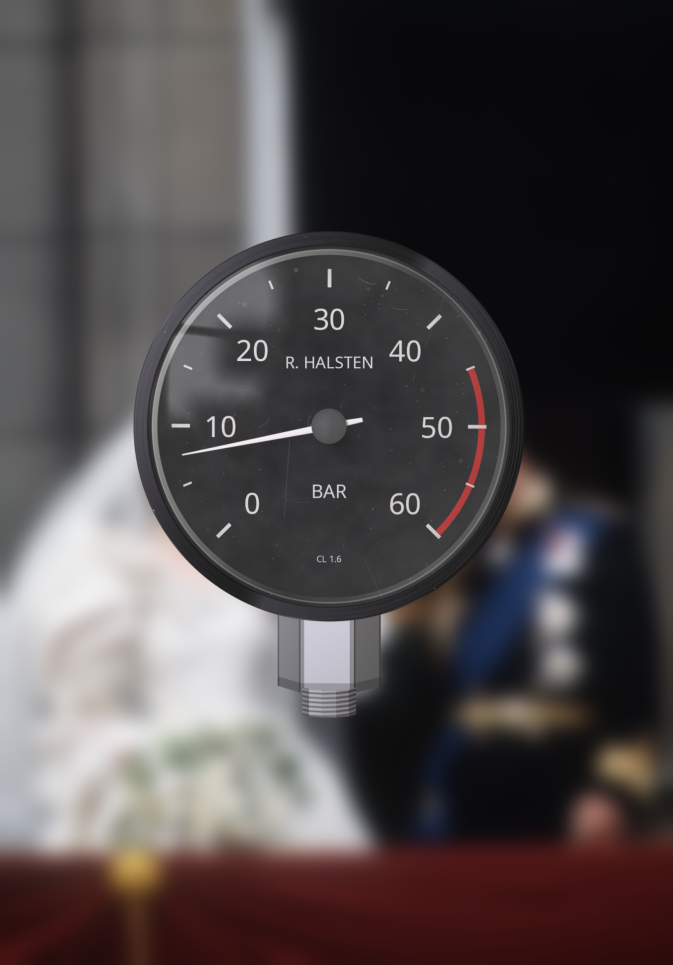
value=7.5 unit=bar
